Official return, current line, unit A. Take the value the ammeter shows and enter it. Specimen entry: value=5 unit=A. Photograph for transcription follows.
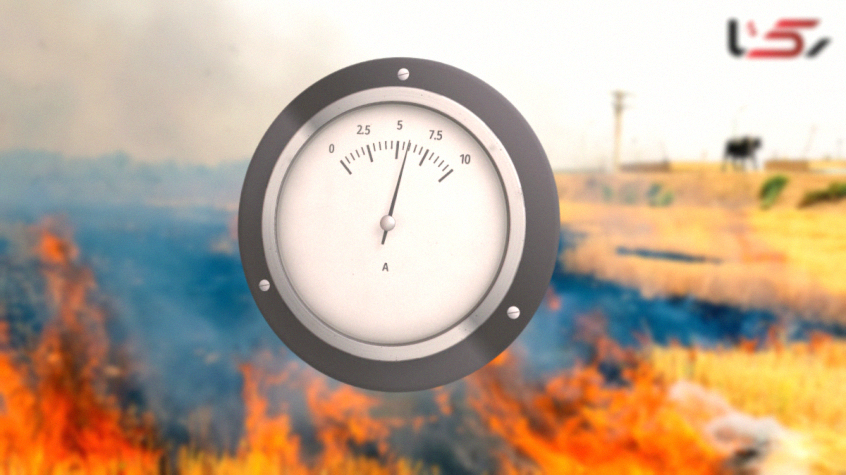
value=6 unit=A
